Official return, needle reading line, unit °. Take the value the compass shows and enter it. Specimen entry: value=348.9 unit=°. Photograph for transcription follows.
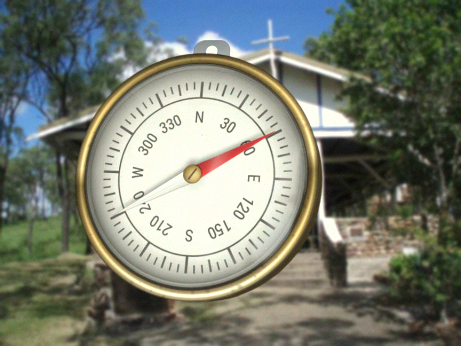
value=60 unit=°
